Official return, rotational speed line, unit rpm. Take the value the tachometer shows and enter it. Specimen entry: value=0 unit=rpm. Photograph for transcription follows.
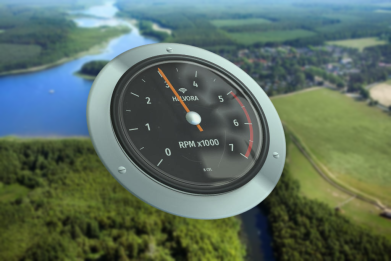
value=3000 unit=rpm
